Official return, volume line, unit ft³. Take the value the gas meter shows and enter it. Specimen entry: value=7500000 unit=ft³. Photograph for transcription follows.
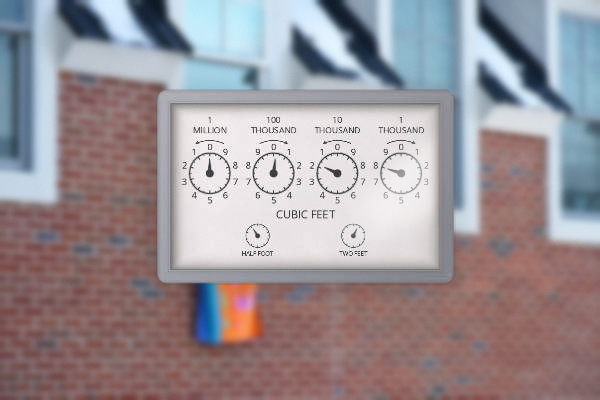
value=1800 unit=ft³
